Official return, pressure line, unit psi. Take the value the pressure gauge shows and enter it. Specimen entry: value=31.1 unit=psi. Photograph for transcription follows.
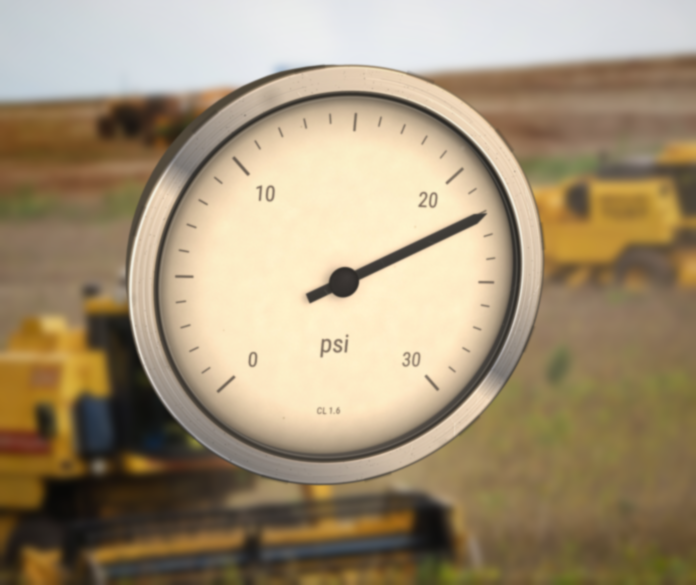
value=22 unit=psi
